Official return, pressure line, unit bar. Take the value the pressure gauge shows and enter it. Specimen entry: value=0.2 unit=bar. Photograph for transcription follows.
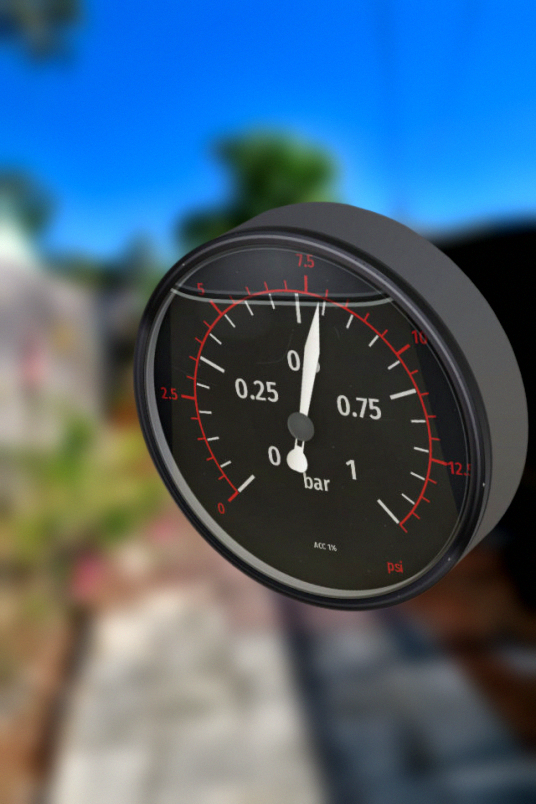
value=0.55 unit=bar
